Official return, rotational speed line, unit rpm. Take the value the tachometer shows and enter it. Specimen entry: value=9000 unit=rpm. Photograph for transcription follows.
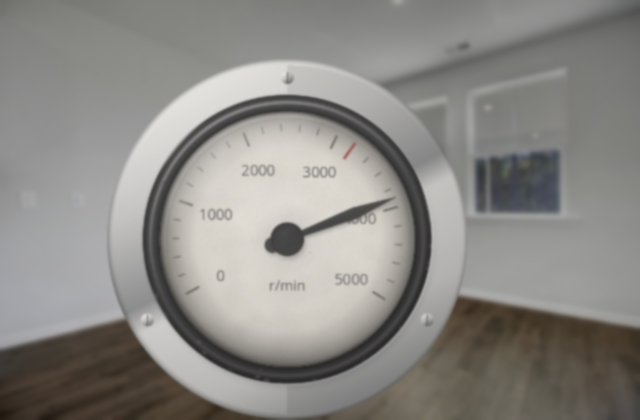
value=3900 unit=rpm
